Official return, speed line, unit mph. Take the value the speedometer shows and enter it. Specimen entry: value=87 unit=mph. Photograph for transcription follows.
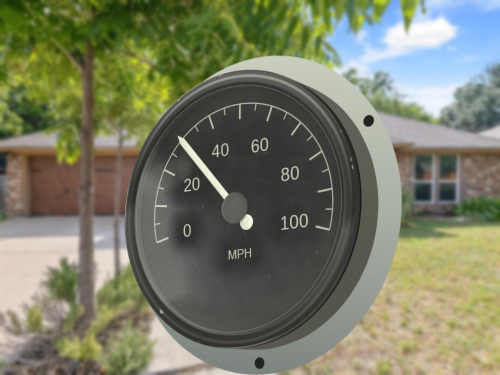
value=30 unit=mph
